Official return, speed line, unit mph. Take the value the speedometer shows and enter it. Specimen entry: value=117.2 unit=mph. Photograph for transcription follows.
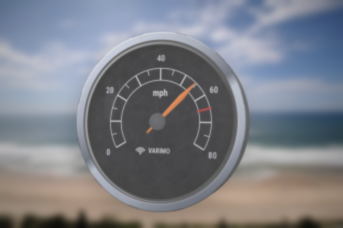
value=55 unit=mph
